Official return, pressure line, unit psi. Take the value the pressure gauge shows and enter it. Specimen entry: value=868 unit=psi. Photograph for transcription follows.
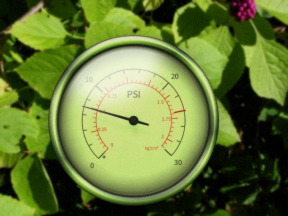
value=7 unit=psi
